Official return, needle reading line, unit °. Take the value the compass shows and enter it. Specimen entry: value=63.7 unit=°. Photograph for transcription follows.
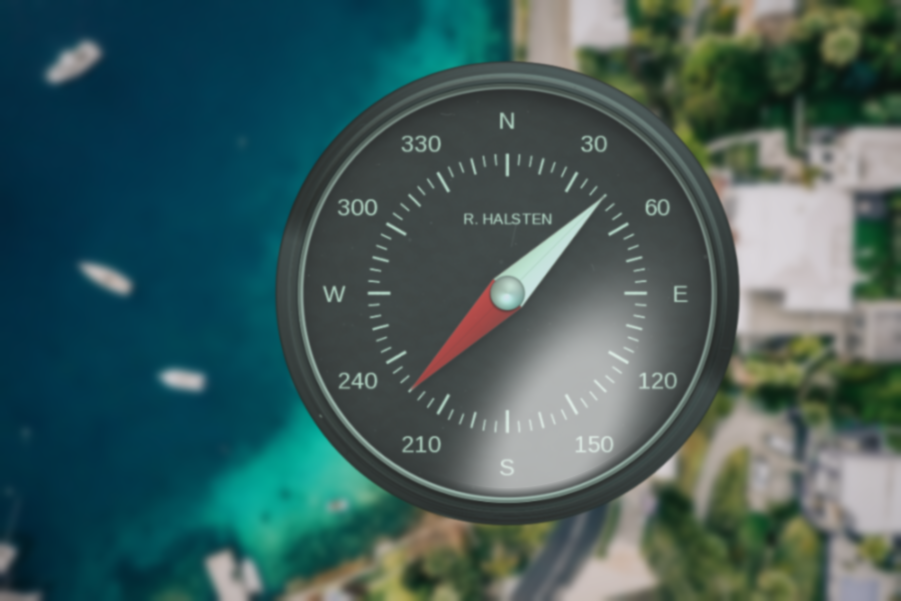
value=225 unit=°
